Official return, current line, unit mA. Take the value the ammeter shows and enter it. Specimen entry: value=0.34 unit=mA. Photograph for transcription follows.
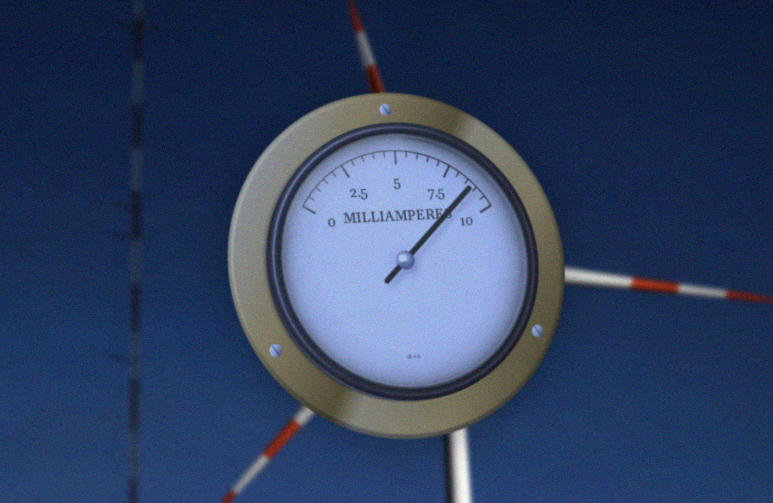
value=8.75 unit=mA
